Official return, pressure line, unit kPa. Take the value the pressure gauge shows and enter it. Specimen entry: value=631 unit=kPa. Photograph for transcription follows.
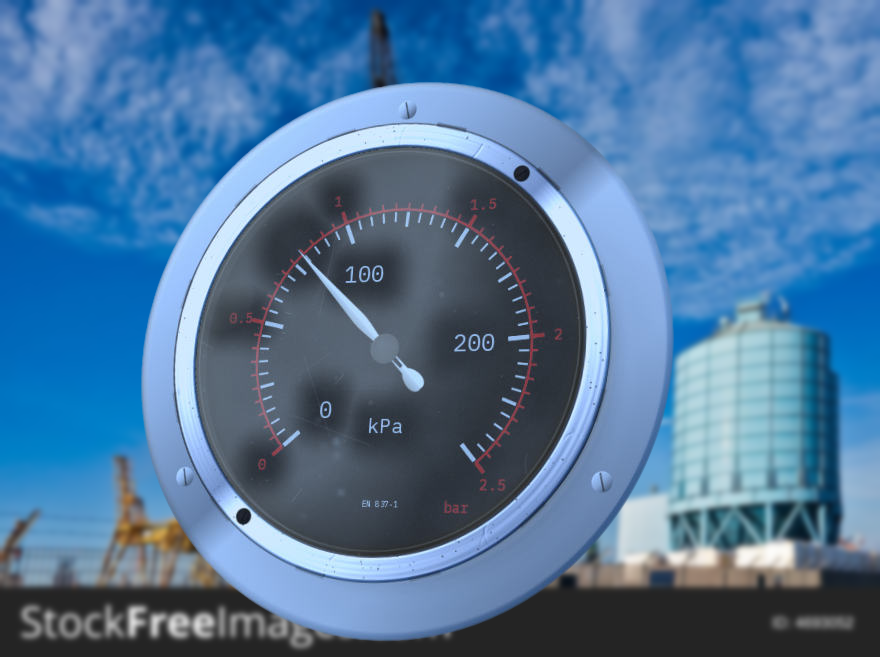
value=80 unit=kPa
